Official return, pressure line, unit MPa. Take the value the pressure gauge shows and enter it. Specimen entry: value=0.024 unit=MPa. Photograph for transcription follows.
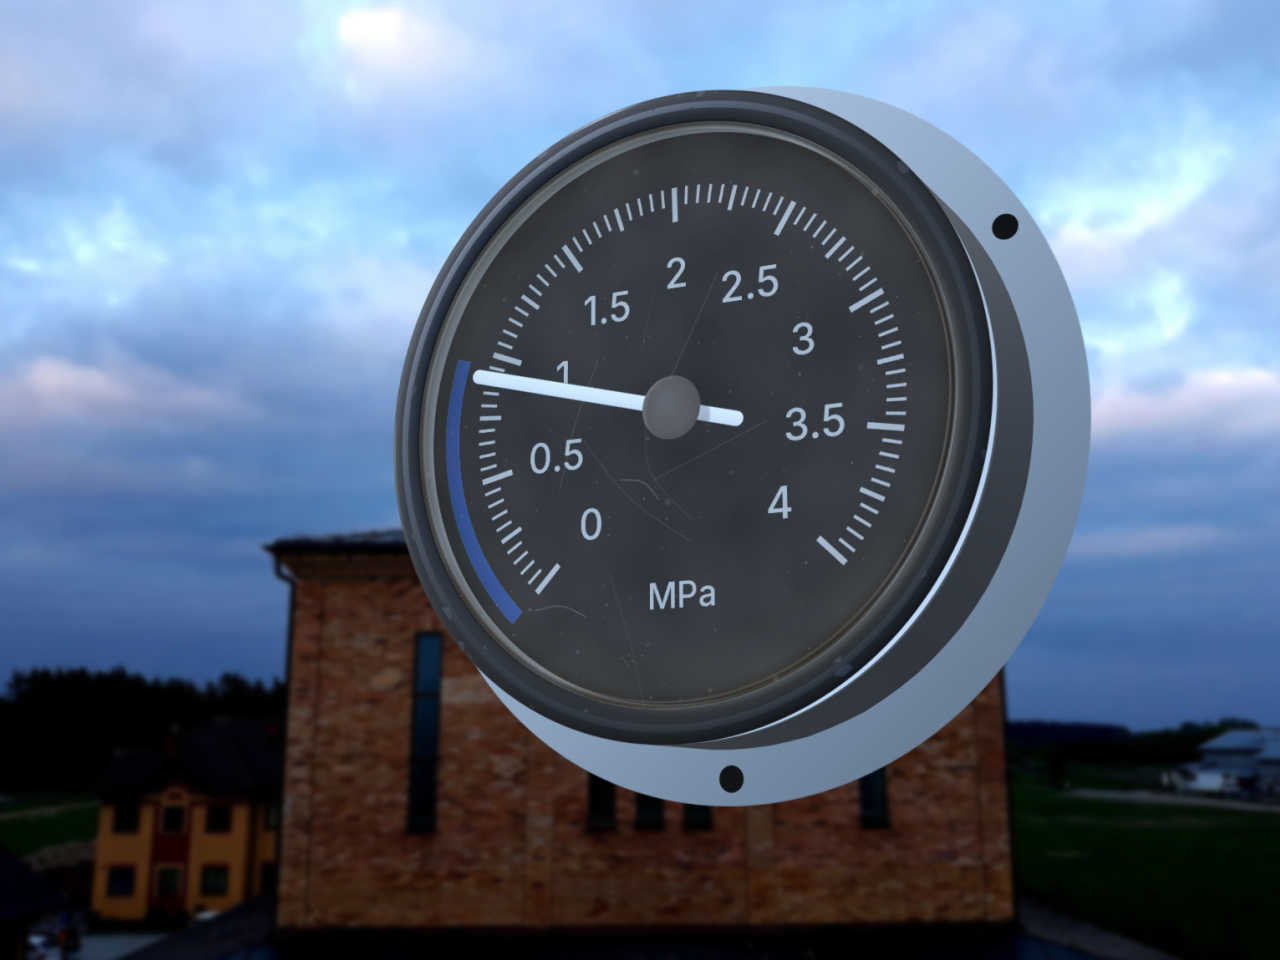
value=0.9 unit=MPa
